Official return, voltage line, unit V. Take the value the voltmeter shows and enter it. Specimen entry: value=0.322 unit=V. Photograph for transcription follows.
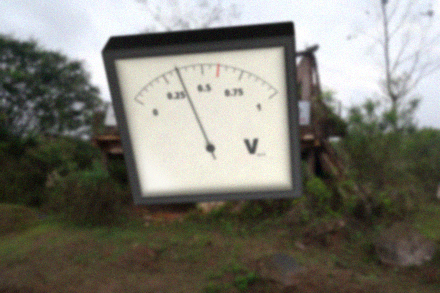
value=0.35 unit=V
